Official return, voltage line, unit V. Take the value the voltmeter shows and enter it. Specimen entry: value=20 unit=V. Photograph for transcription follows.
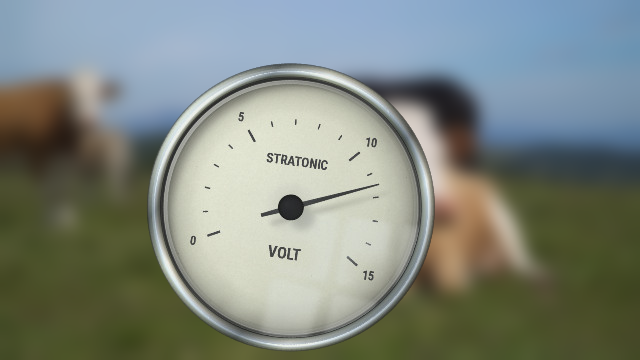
value=11.5 unit=V
